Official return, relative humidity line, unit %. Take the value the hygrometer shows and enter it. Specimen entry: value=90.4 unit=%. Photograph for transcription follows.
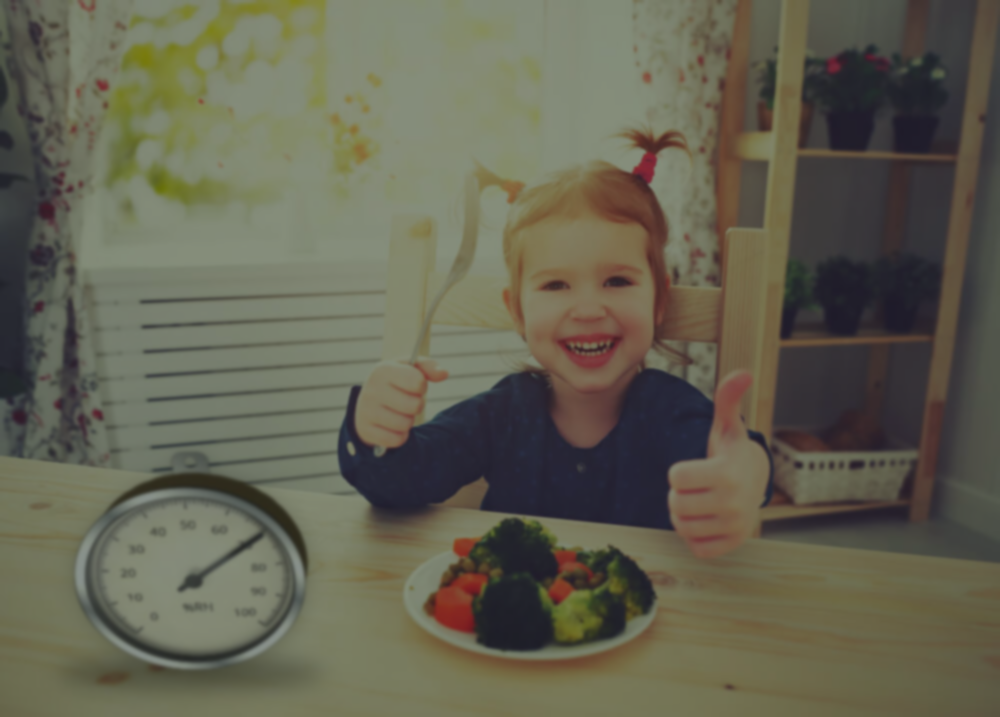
value=70 unit=%
